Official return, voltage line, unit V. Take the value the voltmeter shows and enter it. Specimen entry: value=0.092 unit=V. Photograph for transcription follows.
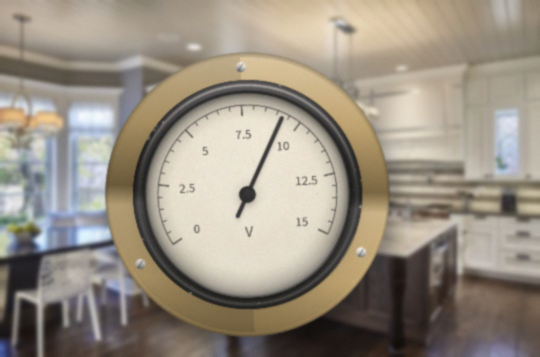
value=9.25 unit=V
